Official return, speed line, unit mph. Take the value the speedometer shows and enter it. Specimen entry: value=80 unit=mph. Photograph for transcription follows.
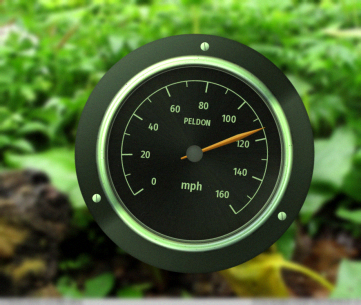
value=115 unit=mph
